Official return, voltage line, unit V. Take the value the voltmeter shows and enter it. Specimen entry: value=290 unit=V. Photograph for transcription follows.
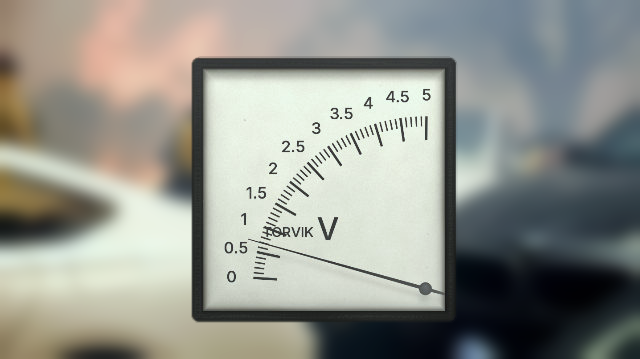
value=0.7 unit=V
